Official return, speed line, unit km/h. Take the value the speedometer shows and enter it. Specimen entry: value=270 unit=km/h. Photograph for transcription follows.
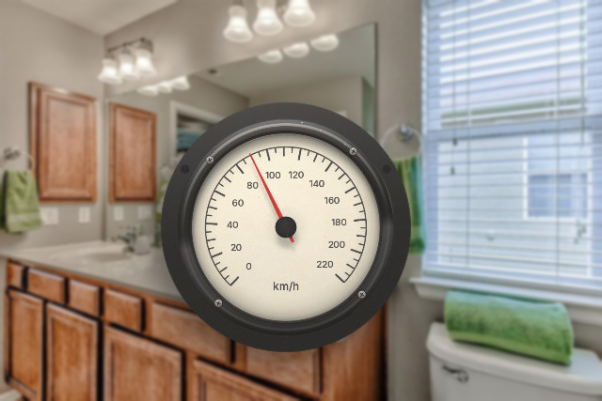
value=90 unit=km/h
